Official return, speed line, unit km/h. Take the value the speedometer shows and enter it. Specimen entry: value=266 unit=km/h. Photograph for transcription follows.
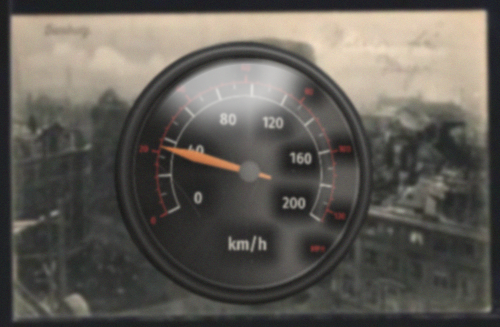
value=35 unit=km/h
